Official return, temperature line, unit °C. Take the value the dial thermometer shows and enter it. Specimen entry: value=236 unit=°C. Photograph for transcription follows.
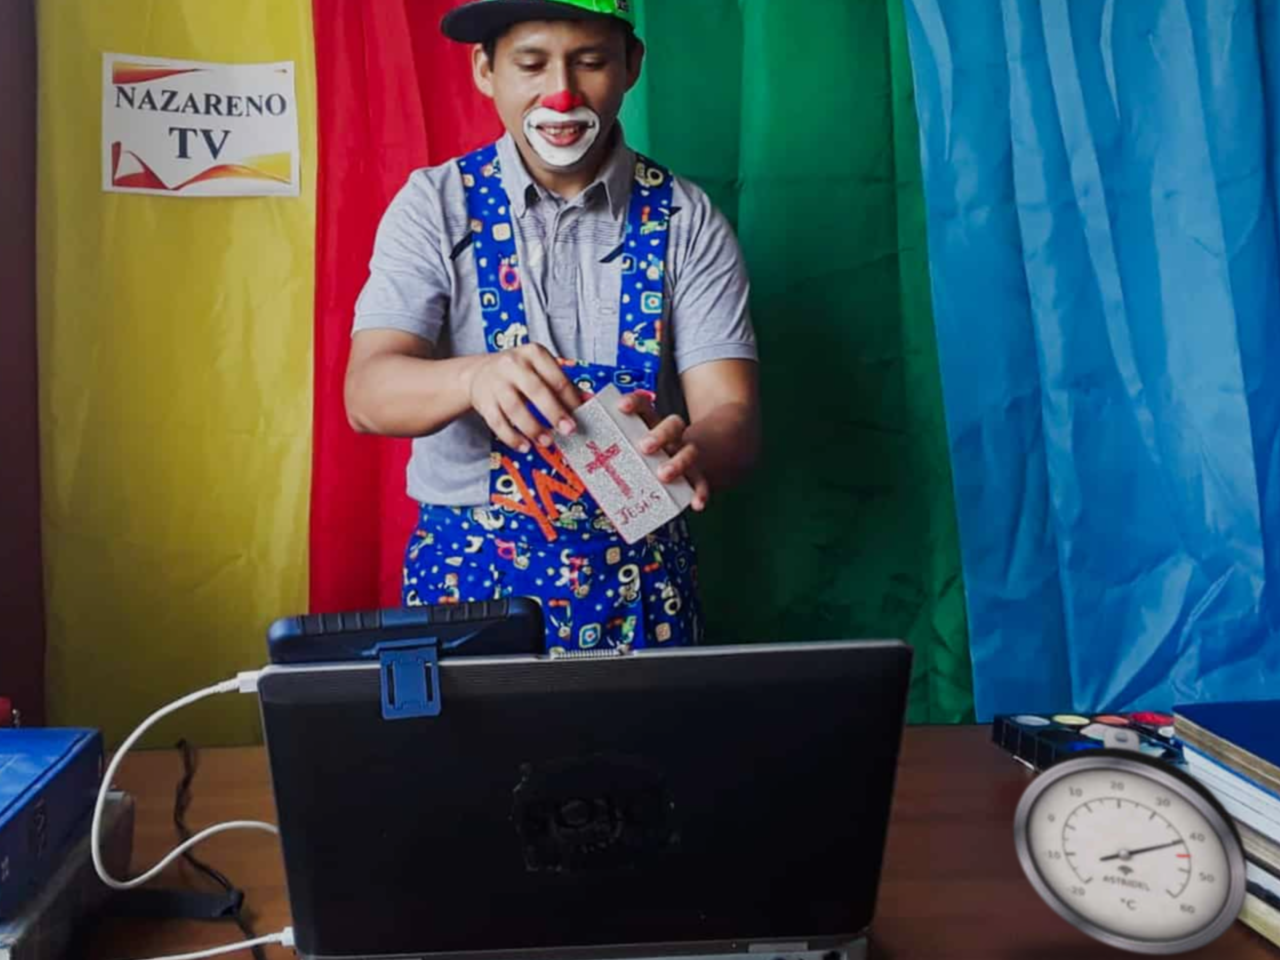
value=40 unit=°C
